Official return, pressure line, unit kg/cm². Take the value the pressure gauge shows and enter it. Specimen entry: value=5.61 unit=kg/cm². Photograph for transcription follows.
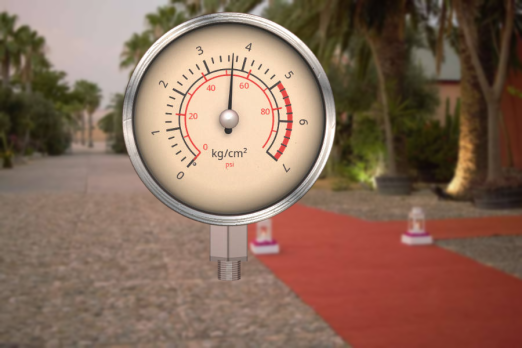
value=3.7 unit=kg/cm²
